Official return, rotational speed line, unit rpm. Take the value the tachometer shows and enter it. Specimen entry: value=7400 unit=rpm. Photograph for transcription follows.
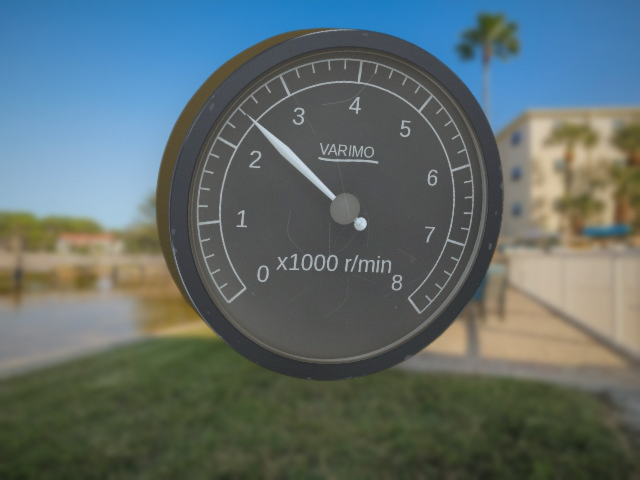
value=2400 unit=rpm
